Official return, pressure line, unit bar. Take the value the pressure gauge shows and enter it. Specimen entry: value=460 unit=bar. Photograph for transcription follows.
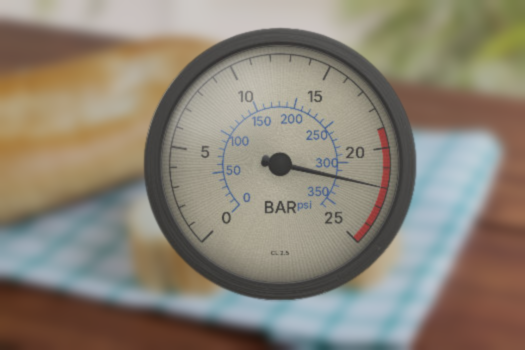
value=22 unit=bar
